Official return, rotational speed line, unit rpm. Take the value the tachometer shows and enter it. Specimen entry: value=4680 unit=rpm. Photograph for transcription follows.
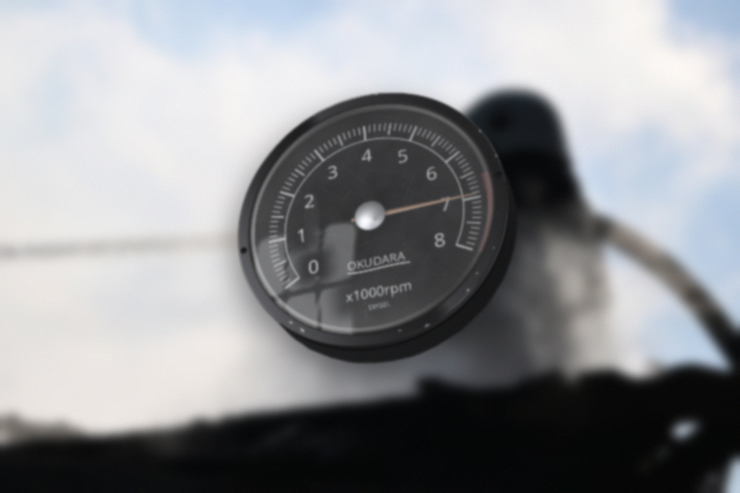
value=7000 unit=rpm
